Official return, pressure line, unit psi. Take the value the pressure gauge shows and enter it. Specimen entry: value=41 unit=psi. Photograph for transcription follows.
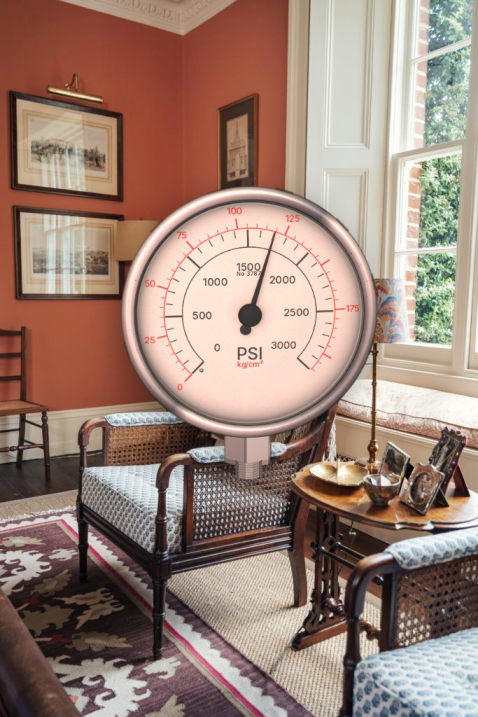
value=1700 unit=psi
